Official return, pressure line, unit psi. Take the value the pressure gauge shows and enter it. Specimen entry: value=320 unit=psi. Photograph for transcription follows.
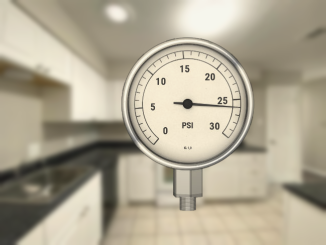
value=26 unit=psi
